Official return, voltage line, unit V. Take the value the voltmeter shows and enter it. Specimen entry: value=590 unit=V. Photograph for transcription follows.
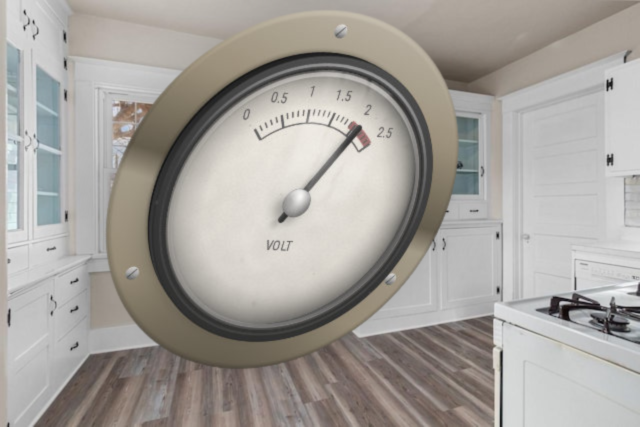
value=2 unit=V
